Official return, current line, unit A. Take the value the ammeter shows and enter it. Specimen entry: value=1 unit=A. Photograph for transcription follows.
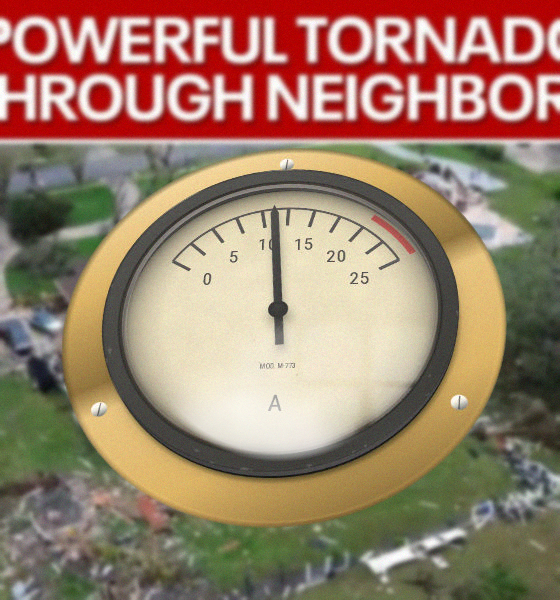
value=11.25 unit=A
